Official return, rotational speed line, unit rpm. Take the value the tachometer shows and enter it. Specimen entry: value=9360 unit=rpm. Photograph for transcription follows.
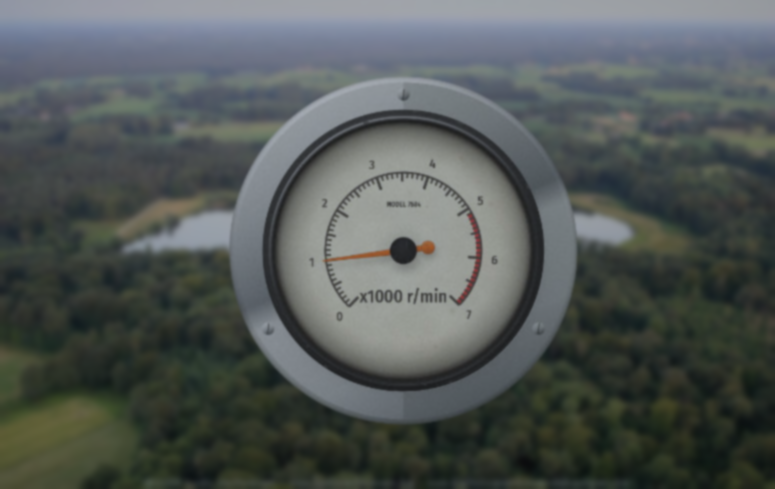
value=1000 unit=rpm
